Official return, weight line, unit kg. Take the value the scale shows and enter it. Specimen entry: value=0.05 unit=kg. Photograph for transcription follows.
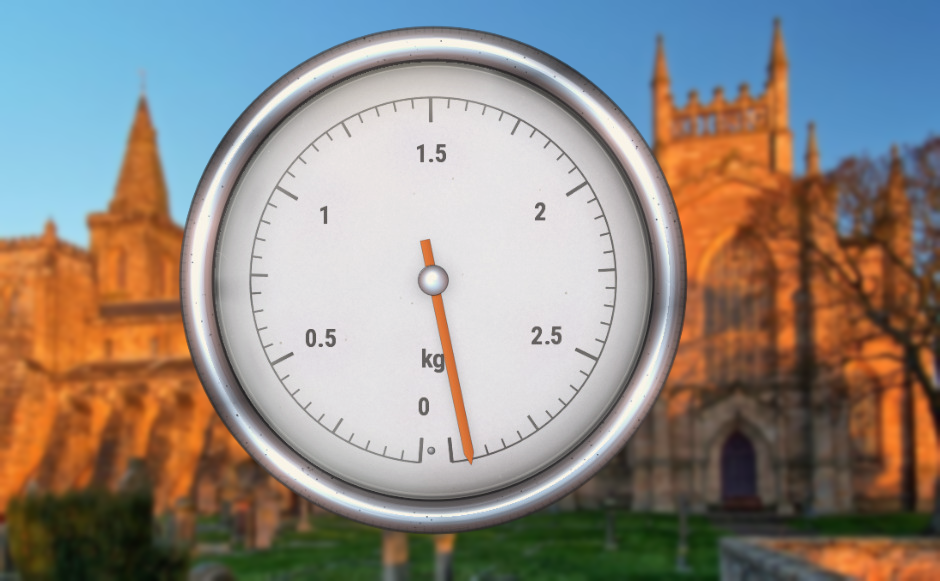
value=2.95 unit=kg
